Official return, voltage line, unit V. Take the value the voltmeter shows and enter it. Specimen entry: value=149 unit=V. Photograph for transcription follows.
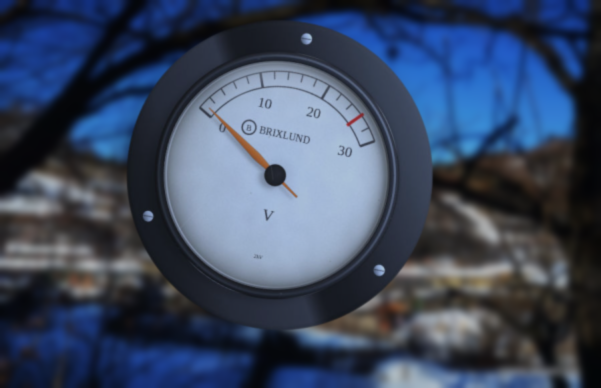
value=1 unit=V
